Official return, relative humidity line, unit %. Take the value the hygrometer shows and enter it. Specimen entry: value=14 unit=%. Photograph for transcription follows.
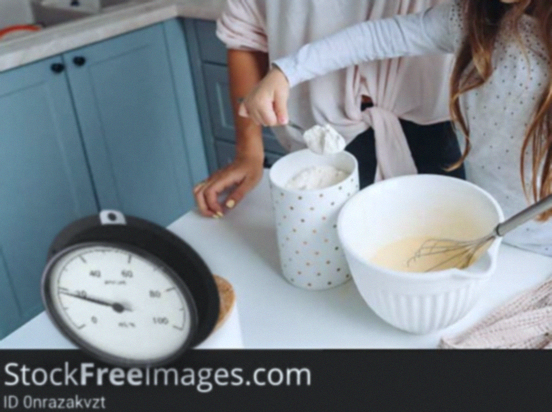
value=20 unit=%
